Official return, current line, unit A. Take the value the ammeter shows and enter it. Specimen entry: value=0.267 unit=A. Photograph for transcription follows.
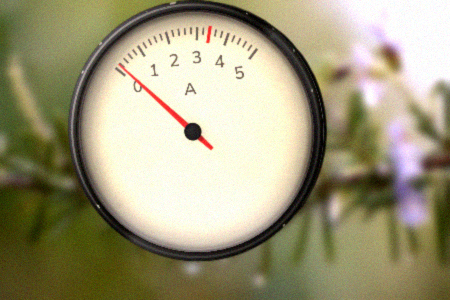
value=0.2 unit=A
